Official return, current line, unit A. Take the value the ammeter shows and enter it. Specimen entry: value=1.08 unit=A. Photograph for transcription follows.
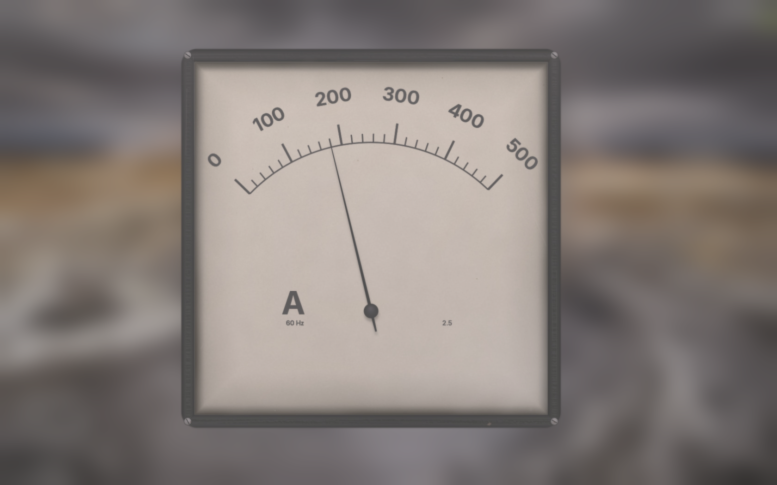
value=180 unit=A
